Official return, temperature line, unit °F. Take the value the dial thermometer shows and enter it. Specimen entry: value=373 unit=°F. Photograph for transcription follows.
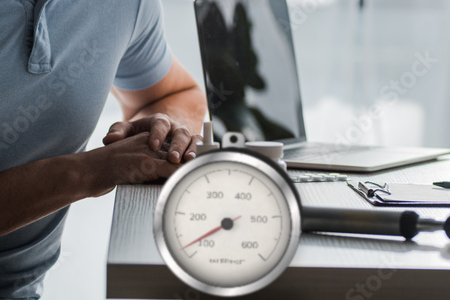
value=125 unit=°F
